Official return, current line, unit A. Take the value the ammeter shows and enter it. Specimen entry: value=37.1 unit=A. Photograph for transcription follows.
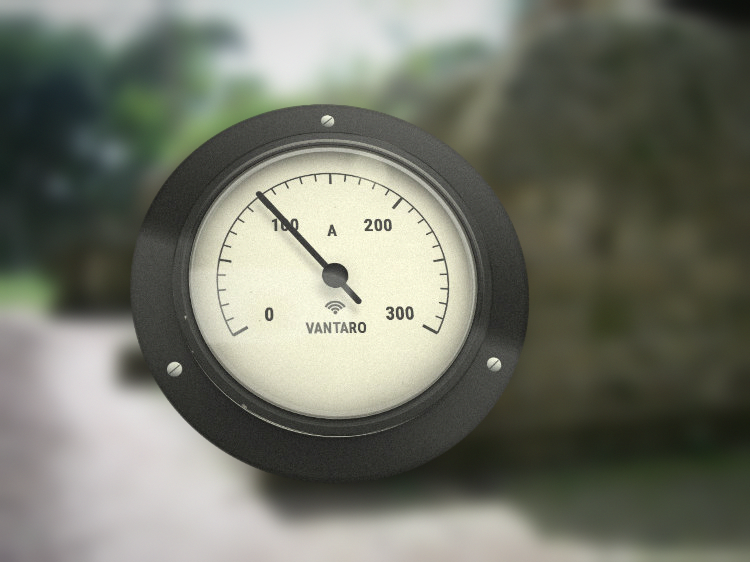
value=100 unit=A
